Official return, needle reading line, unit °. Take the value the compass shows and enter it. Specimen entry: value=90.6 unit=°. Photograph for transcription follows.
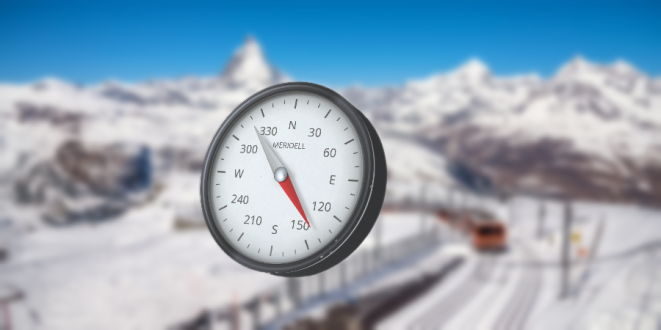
value=140 unit=°
